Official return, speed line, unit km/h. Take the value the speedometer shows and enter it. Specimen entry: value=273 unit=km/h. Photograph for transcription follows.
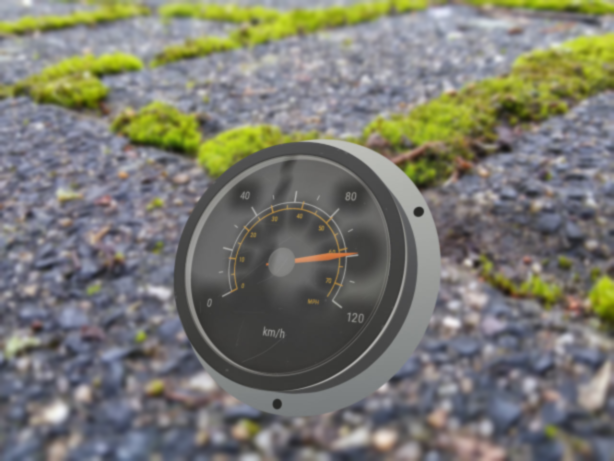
value=100 unit=km/h
